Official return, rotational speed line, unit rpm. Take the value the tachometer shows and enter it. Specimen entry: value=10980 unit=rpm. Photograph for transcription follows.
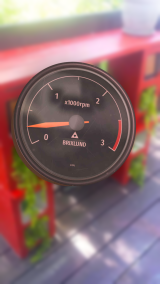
value=250 unit=rpm
